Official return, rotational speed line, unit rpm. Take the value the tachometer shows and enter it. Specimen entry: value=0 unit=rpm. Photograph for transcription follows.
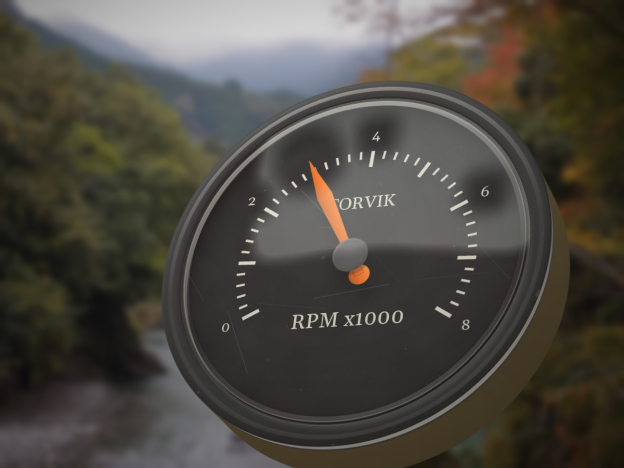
value=3000 unit=rpm
